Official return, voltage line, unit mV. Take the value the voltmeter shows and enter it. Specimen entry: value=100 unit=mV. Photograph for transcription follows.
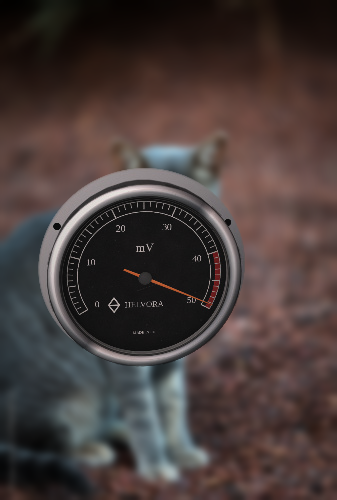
value=49 unit=mV
